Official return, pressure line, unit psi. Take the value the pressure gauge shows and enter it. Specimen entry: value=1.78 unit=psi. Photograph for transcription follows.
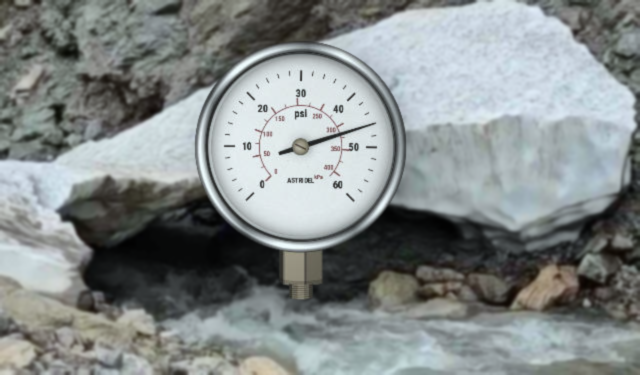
value=46 unit=psi
